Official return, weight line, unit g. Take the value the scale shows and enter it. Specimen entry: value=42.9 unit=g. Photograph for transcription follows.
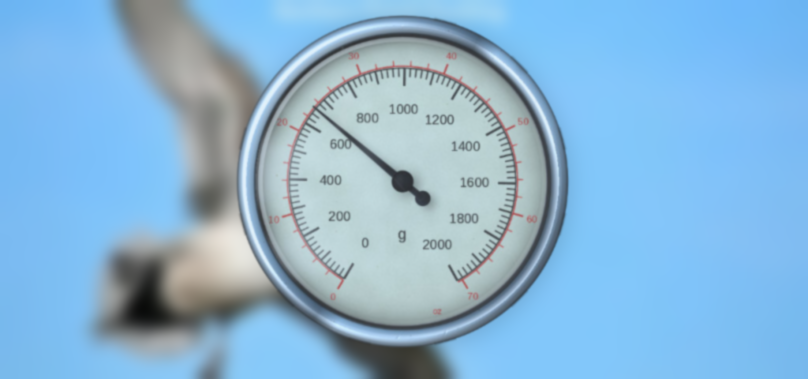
value=660 unit=g
